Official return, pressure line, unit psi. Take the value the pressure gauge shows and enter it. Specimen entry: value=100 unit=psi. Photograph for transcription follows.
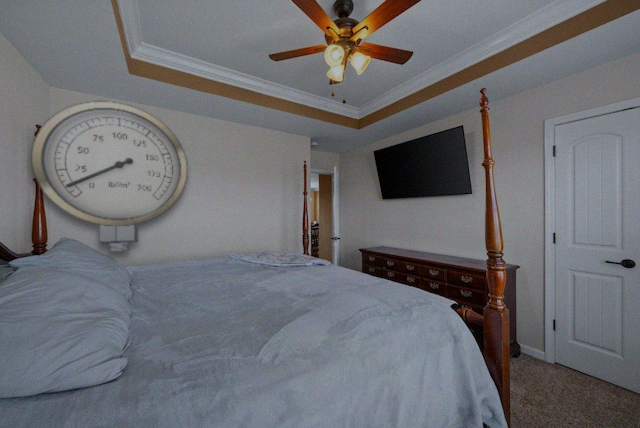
value=10 unit=psi
